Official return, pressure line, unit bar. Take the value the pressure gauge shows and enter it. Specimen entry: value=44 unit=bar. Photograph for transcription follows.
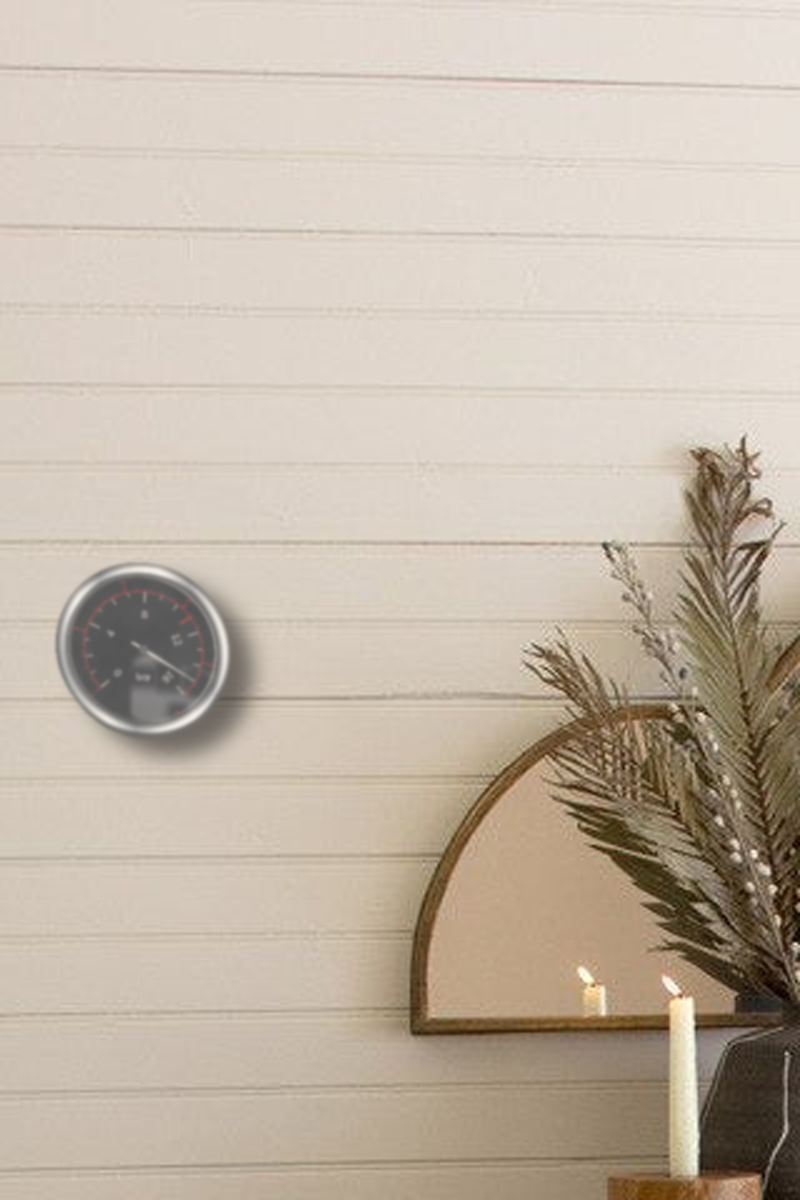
value=15 unit=bar
